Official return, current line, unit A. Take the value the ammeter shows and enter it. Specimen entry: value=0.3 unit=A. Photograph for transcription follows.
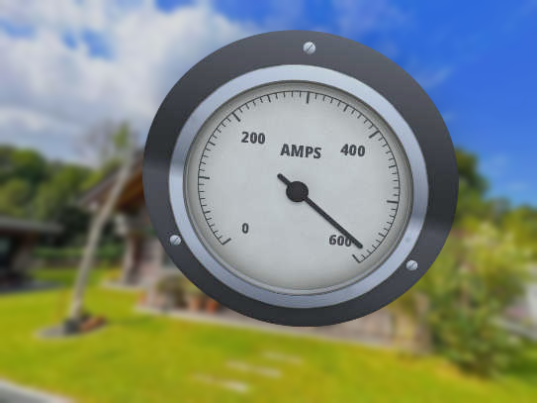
value=580 unit=A
